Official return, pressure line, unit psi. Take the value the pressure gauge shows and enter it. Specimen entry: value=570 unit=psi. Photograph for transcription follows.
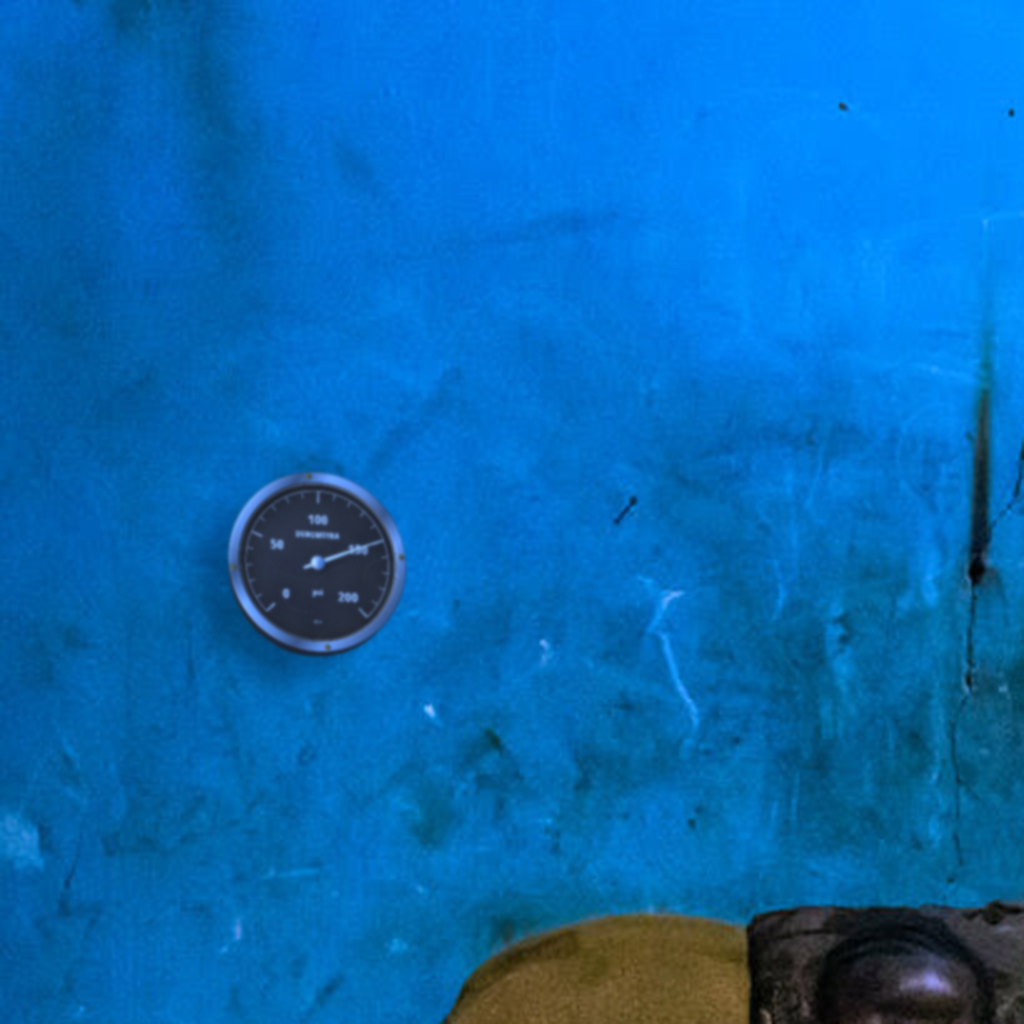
value=150 unit=psi
